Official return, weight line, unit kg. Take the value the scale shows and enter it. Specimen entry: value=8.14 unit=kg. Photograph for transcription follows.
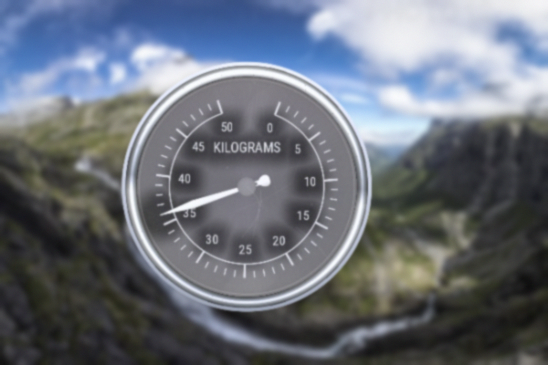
value=36 unit=kg
